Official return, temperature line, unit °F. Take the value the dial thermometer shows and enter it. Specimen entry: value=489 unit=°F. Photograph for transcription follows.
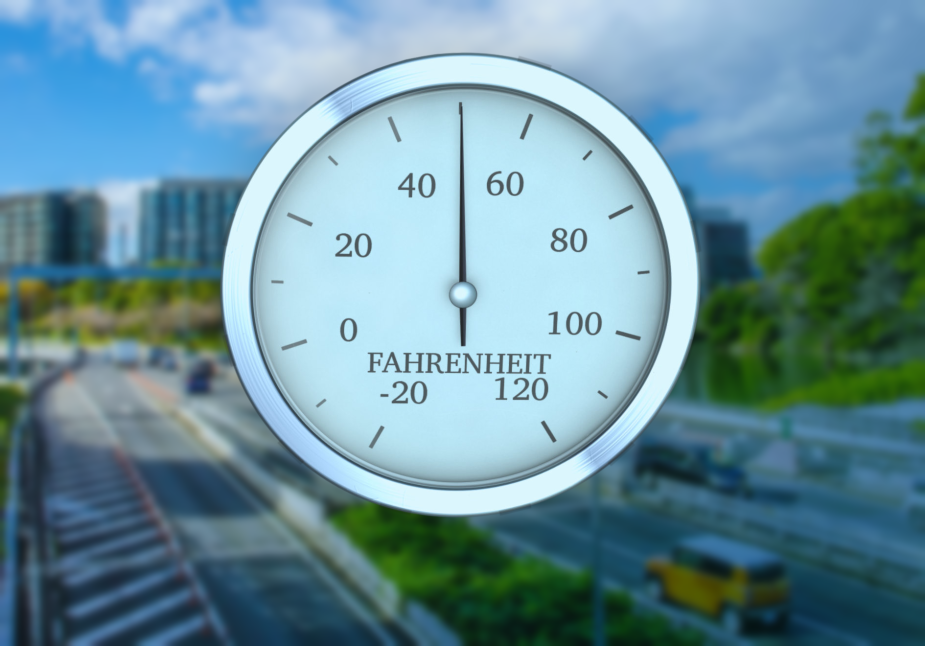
value=50 unit=°F
